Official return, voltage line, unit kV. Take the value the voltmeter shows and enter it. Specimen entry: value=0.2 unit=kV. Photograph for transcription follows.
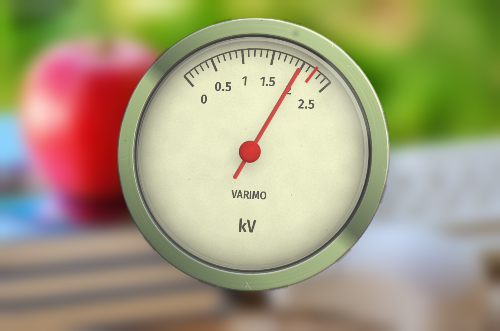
value=2 unit=kV
